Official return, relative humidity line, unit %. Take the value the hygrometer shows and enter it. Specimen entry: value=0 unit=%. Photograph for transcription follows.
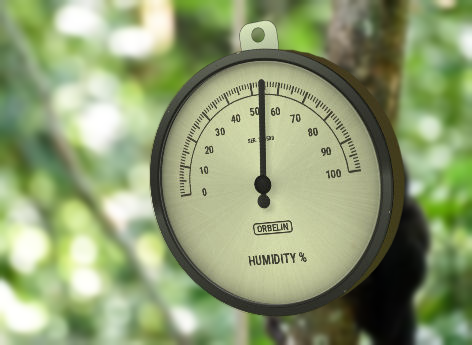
value=55 unit=%
